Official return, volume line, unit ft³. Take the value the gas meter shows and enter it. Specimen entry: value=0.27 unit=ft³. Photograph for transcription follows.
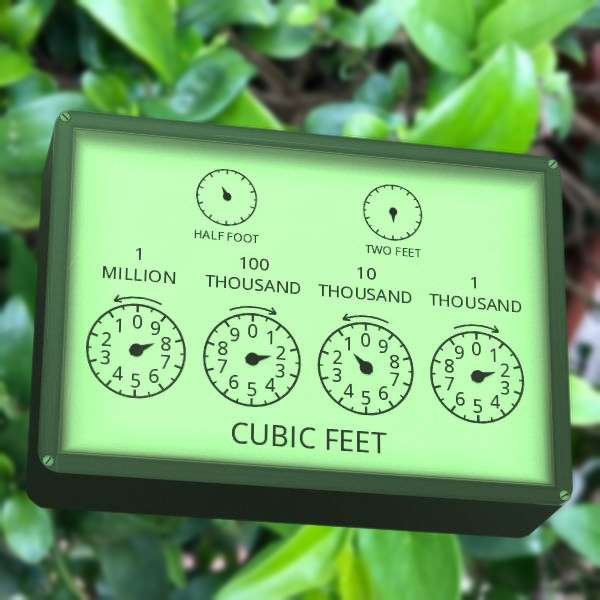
value=821200 unit=ft³
